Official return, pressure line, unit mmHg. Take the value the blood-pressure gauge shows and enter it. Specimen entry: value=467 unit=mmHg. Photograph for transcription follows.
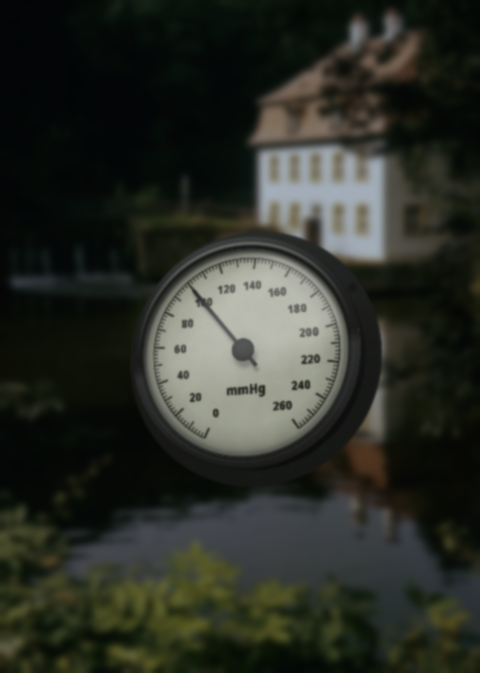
value=100 unit=mmHg
